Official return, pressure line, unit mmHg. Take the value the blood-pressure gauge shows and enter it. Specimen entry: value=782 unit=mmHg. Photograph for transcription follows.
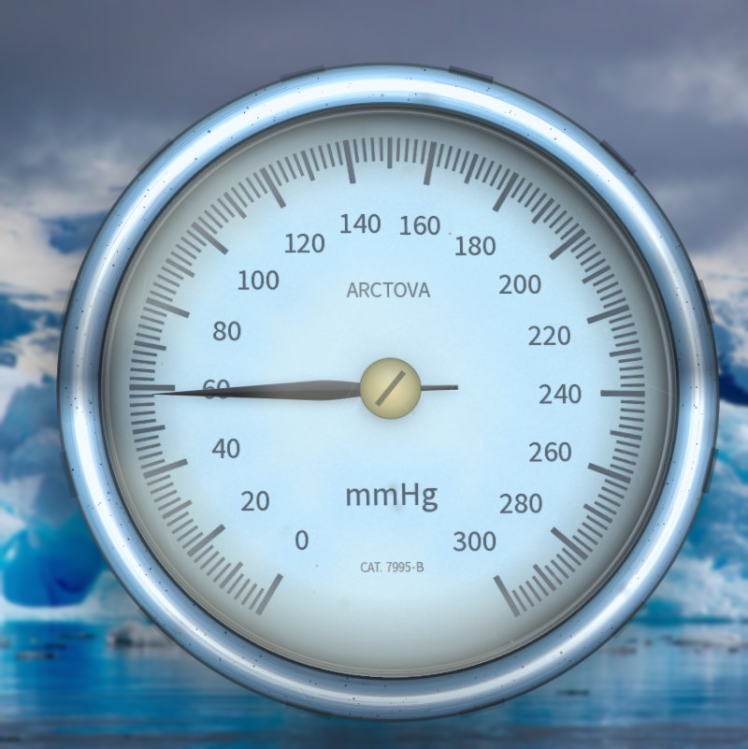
value=58 unit=mmHg
